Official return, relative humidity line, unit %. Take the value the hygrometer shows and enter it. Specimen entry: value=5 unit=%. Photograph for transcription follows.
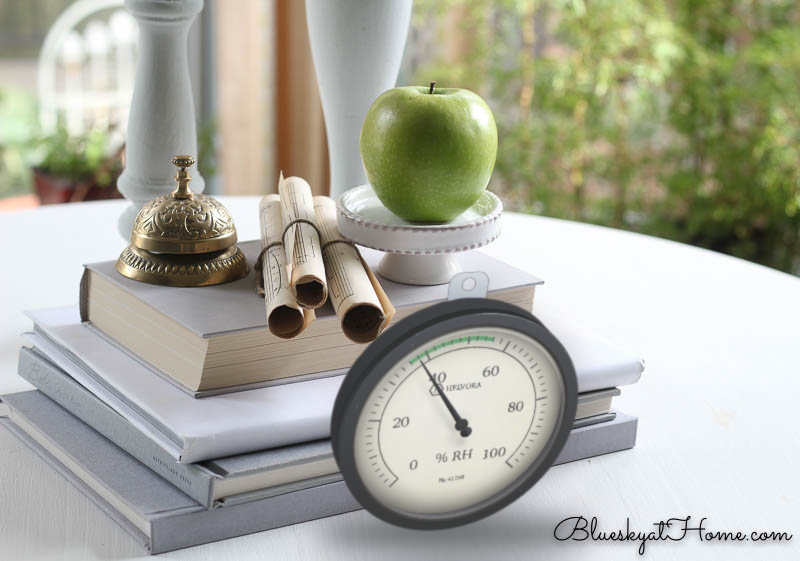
value=38 unit=%
